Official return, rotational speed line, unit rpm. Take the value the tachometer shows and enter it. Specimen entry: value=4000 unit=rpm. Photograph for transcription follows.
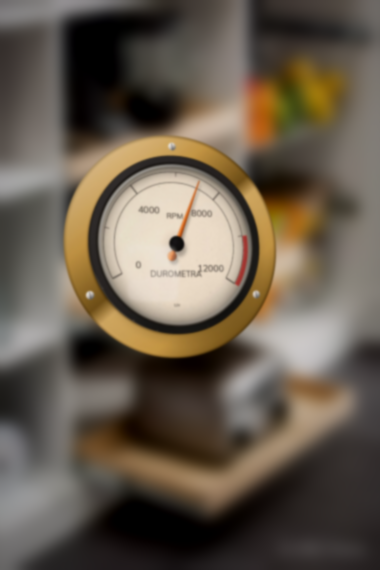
value=7000 unit=rpm
